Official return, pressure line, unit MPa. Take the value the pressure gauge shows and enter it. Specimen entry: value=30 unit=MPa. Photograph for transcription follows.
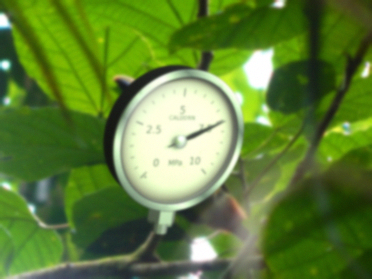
value=7.5 unit=MPa
